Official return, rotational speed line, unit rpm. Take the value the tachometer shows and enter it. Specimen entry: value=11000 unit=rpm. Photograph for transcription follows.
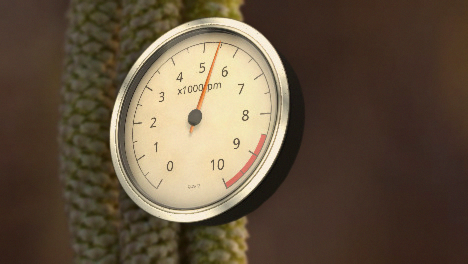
value=5500 unit=rpm
